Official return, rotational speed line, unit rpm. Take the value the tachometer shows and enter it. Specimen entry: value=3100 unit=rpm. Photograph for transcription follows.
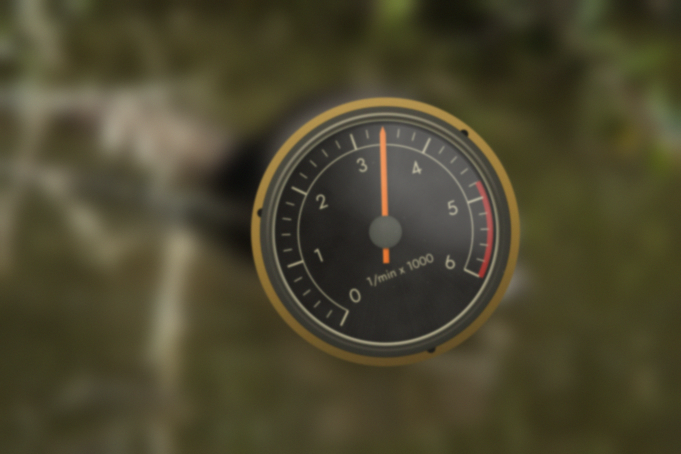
value=3400 unit=rpm
